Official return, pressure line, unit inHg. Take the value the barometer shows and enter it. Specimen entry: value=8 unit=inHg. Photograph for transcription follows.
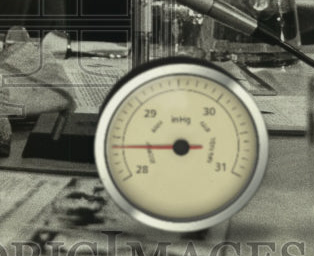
value=28.4 unit=inHg
